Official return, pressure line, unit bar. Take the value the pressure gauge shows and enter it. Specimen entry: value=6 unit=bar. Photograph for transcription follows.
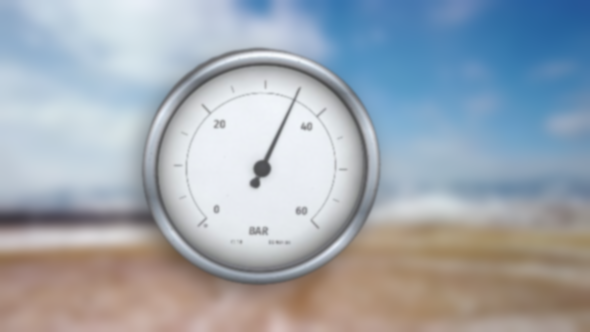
value=35 unit=bar
